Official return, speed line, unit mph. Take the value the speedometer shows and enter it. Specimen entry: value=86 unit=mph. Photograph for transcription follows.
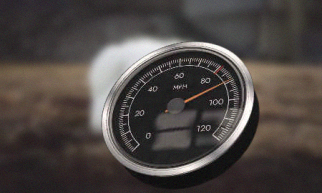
value=90 unit=mph
